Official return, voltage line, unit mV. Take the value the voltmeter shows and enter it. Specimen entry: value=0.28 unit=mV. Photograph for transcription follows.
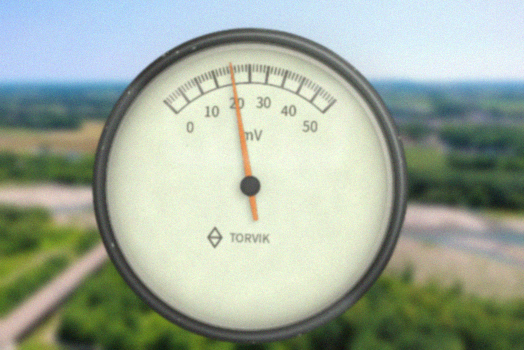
value=20 unit=mV
